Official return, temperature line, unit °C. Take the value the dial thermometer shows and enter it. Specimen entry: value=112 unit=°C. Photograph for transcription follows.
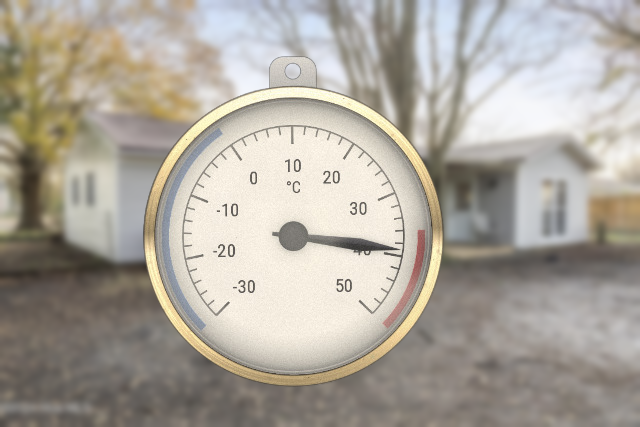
value=39 unit=°C
